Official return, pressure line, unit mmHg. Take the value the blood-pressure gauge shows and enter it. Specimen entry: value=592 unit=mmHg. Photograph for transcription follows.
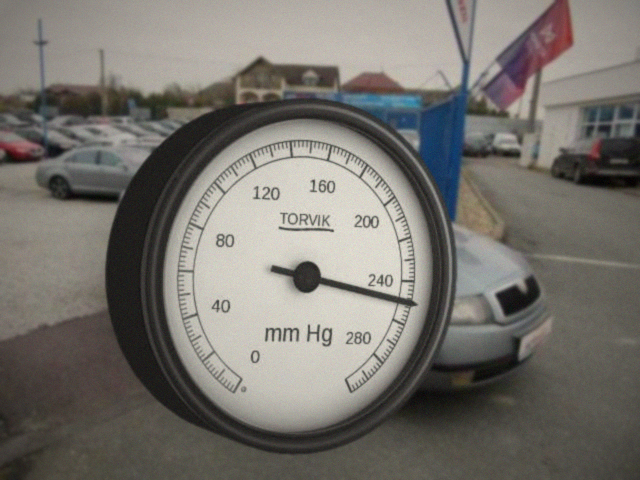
value=250 unit=mmHg
